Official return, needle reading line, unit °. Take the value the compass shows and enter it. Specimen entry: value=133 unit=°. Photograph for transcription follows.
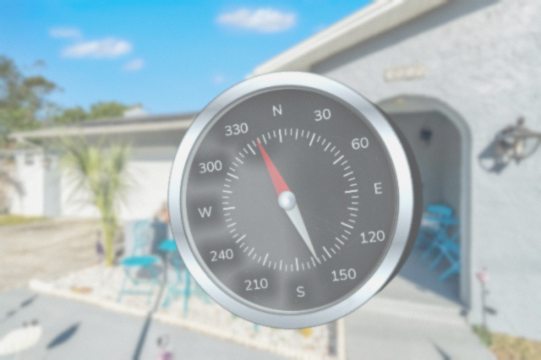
value=340 unit=°
